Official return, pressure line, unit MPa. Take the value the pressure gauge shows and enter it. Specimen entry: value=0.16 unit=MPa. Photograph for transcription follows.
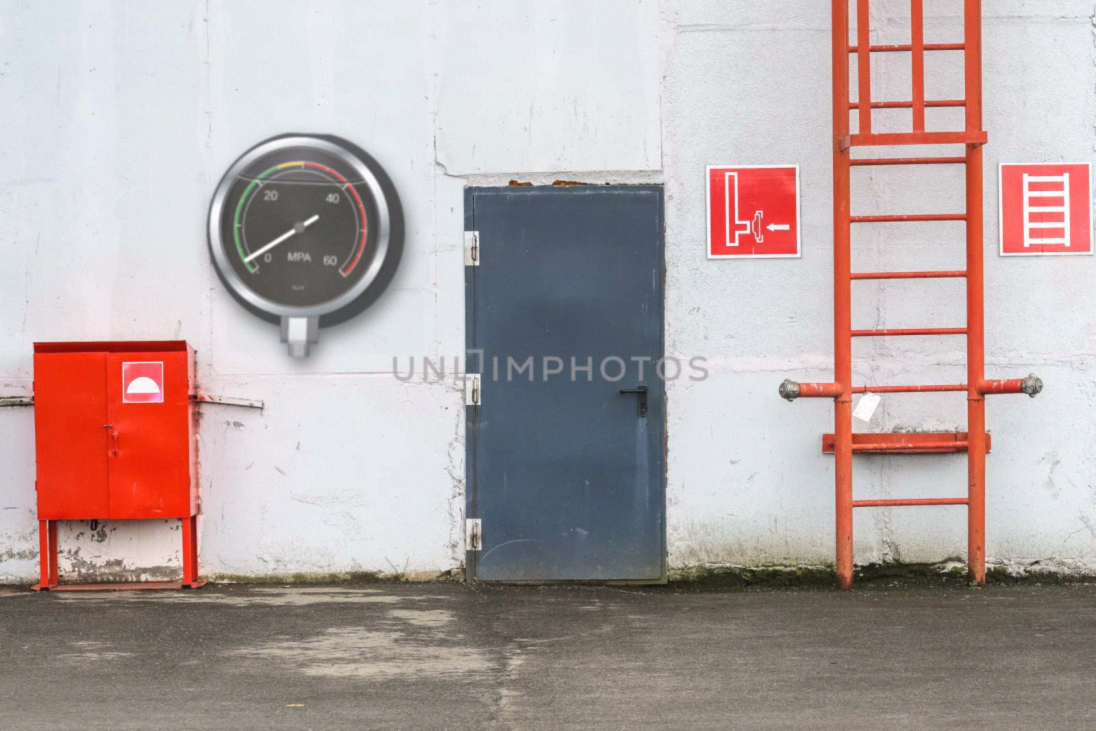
value=2.5 unit=MPa
